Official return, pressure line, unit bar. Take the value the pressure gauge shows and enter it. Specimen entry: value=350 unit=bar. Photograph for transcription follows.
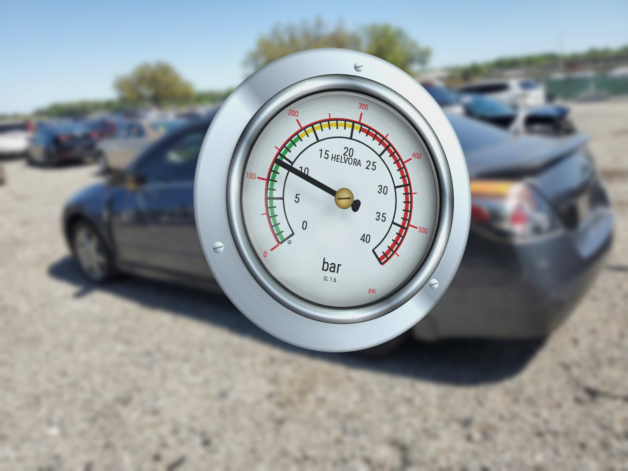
value=9 unit=bar
